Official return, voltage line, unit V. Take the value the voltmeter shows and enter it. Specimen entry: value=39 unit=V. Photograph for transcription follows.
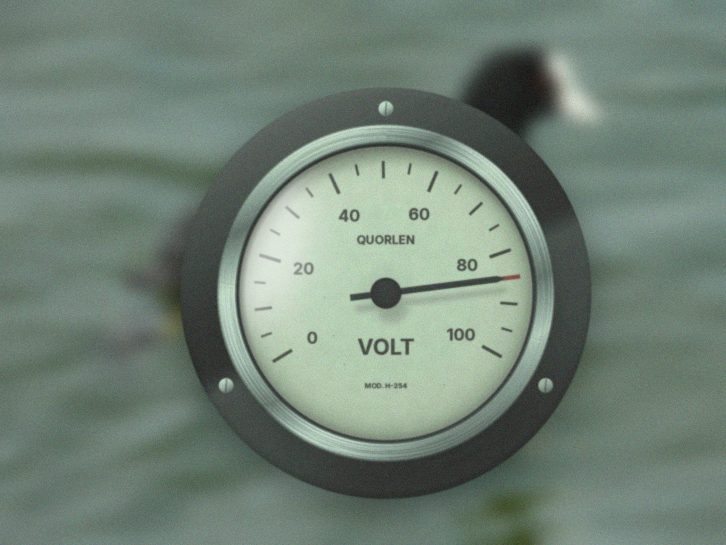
value=85 unit=V
